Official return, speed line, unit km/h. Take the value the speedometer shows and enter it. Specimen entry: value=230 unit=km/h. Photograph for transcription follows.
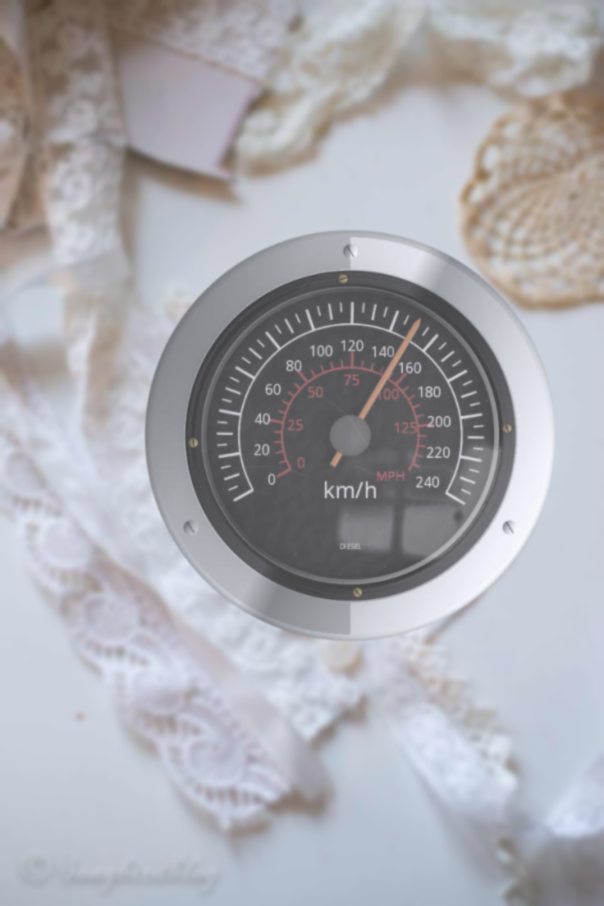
value=150 unit=km/h
